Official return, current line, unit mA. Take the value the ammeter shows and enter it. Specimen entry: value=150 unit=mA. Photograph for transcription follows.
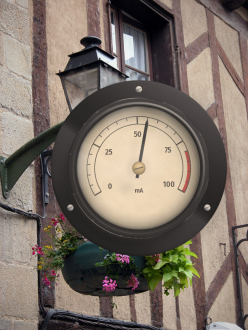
value=55 unit=mA
